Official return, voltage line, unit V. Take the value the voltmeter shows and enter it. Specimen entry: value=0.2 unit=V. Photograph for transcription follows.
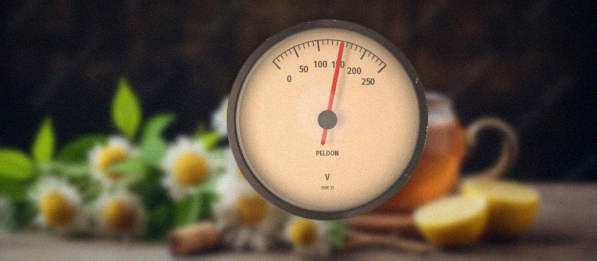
value=150 unit=V
